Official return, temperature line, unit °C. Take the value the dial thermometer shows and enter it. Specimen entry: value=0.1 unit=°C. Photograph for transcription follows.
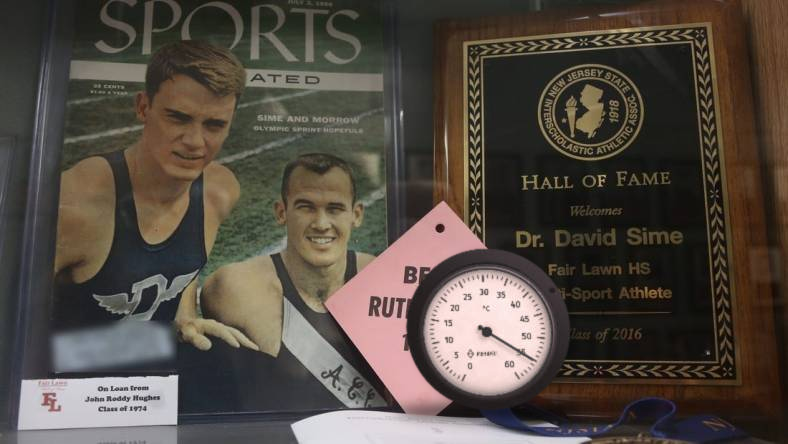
value=55 unit=°C
